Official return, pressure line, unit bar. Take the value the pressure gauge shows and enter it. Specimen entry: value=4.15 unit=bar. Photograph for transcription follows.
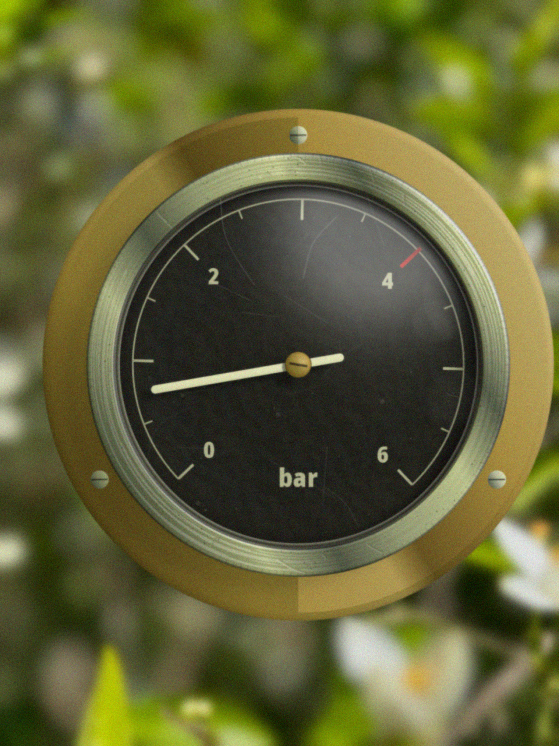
value=0.75 unit=bar
